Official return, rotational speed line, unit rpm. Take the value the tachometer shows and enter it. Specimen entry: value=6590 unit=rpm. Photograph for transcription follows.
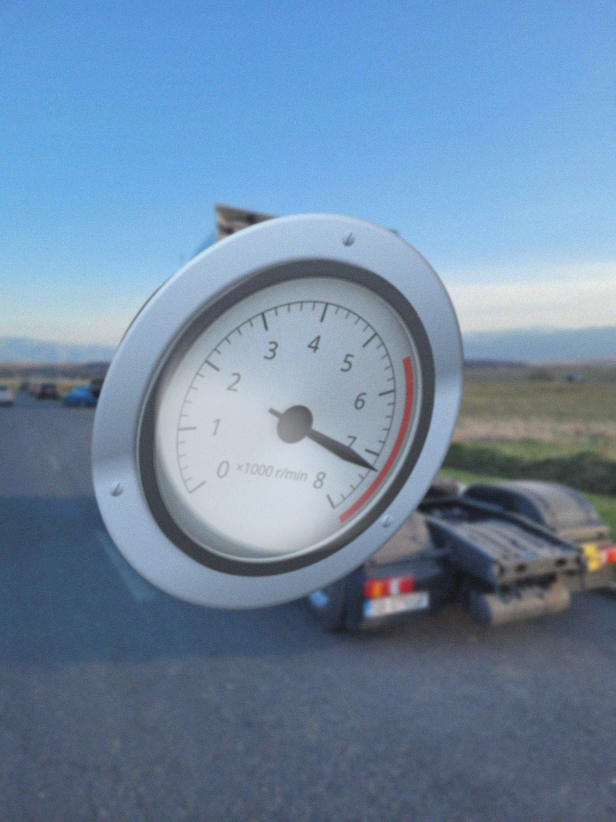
value=7200 unit=rpm
